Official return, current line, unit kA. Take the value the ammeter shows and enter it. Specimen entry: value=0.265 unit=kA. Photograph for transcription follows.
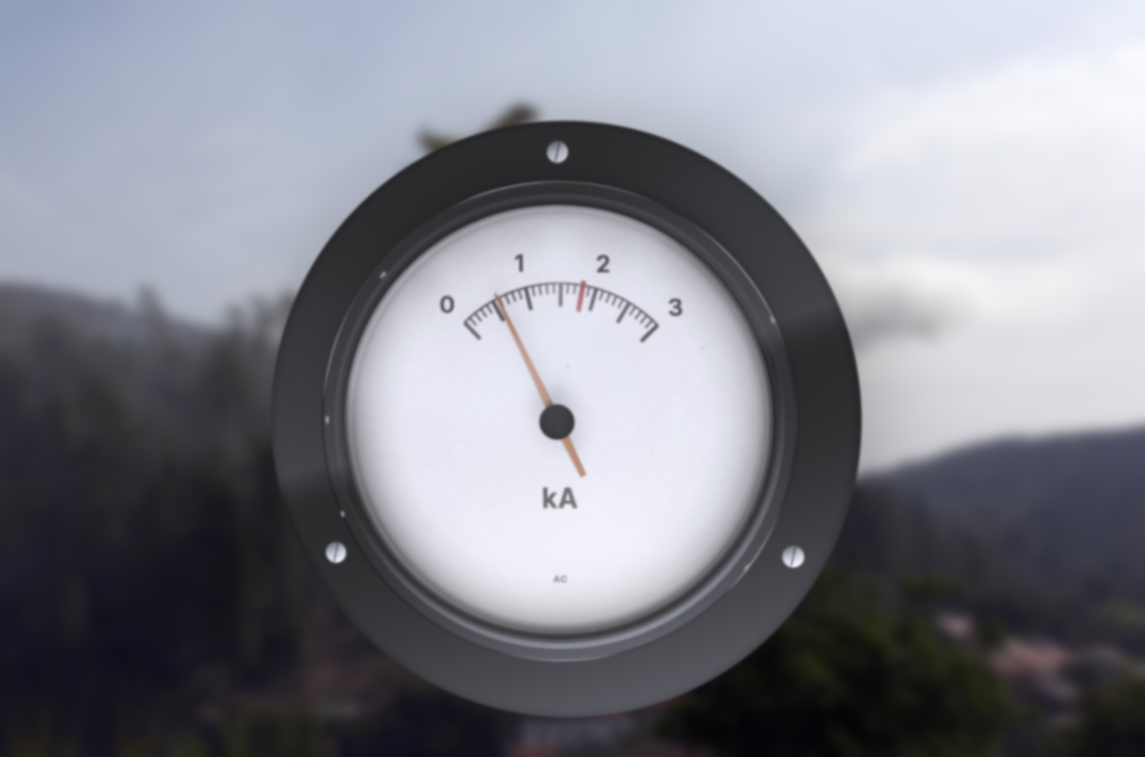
value=0.6 unit=kA
